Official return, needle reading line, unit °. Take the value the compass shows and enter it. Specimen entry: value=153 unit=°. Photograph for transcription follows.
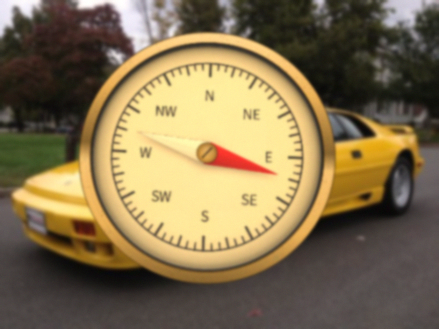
value=105 unit=°
